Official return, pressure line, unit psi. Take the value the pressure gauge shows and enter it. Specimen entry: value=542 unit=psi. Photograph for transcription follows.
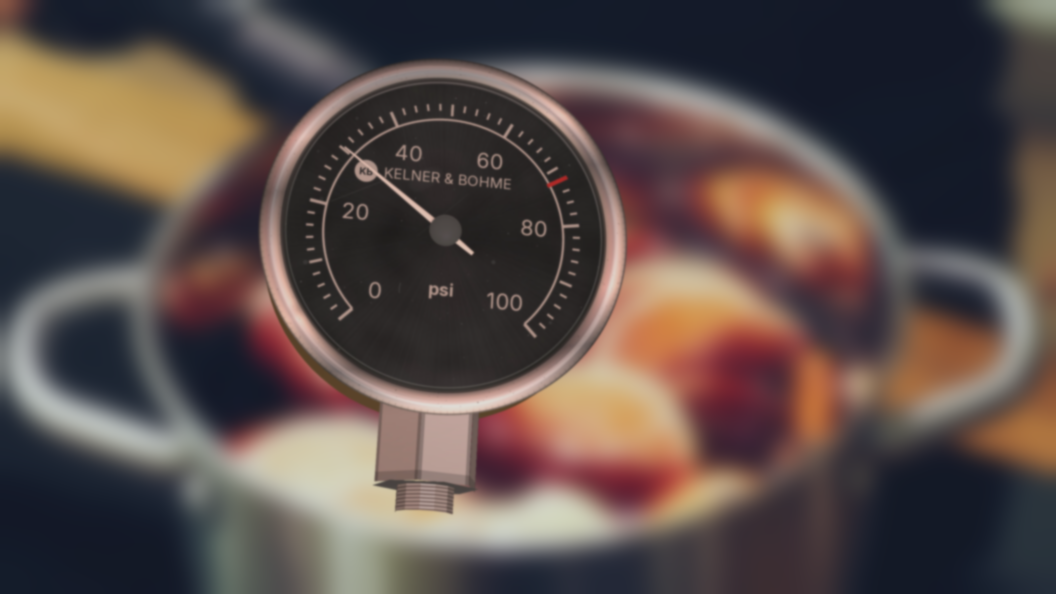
value=30 unit=psi
